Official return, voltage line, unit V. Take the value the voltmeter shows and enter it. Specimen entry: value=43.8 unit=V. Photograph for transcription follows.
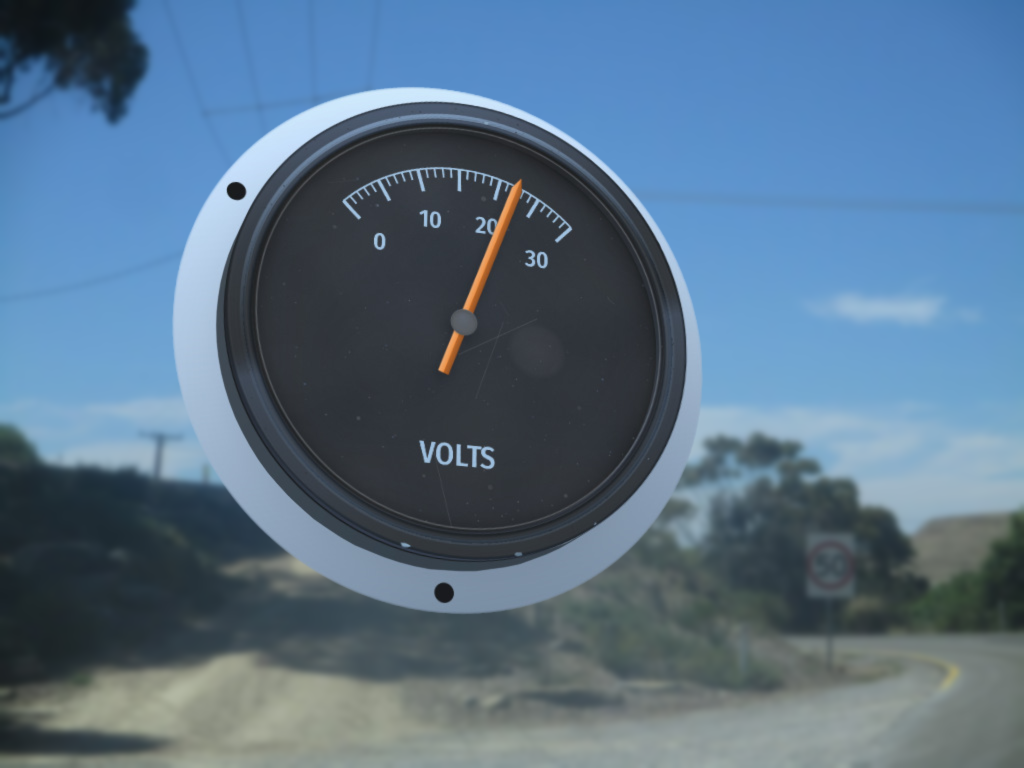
value=22 unit=V
